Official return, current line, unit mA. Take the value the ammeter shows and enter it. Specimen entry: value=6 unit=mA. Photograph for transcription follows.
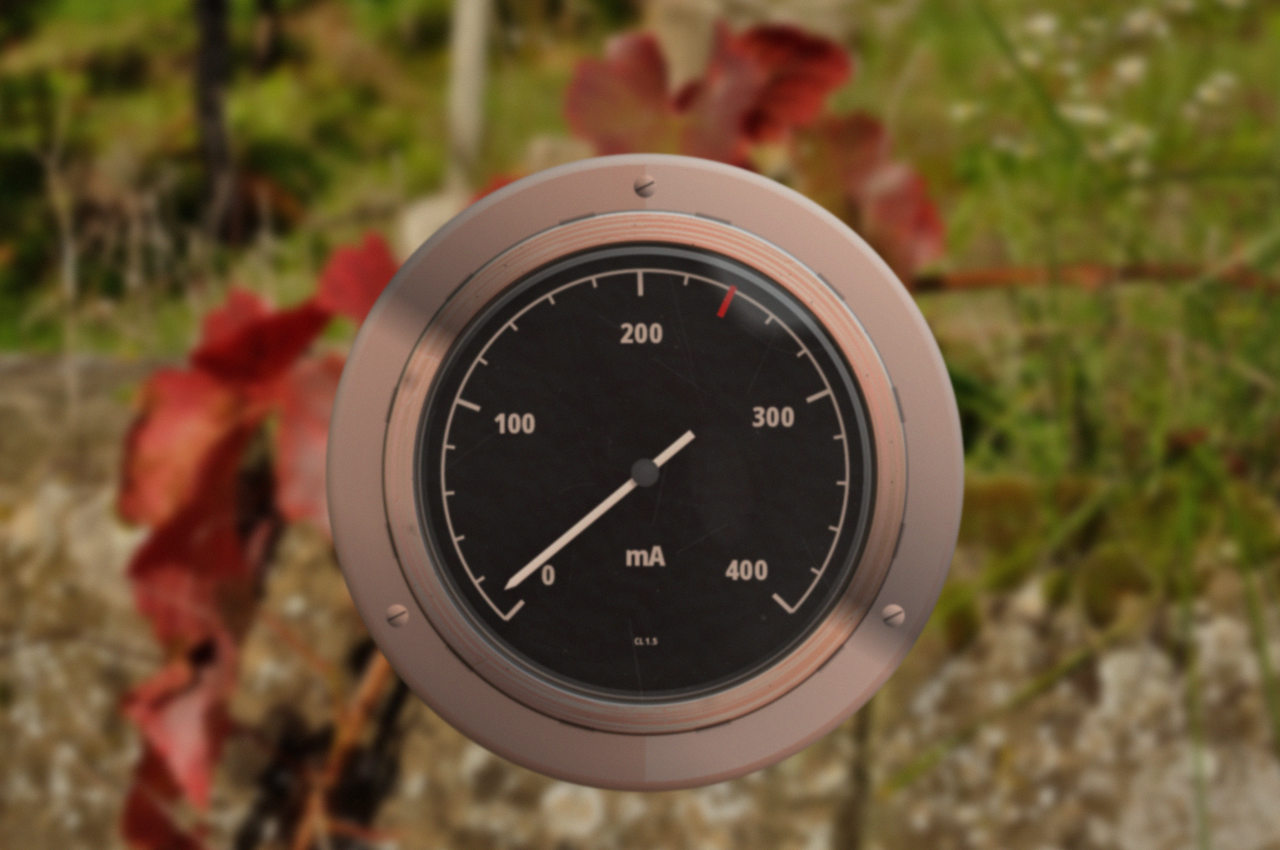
value=10 unit=mA
